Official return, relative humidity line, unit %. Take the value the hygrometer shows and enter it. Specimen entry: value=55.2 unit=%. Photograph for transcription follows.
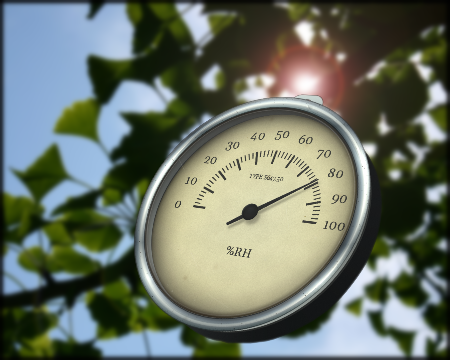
value=80 unit=%
